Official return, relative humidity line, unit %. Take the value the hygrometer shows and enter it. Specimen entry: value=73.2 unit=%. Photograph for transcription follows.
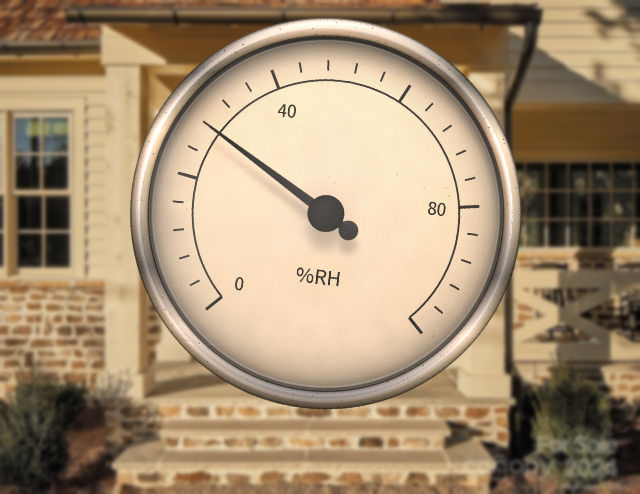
value=28 unit=%
